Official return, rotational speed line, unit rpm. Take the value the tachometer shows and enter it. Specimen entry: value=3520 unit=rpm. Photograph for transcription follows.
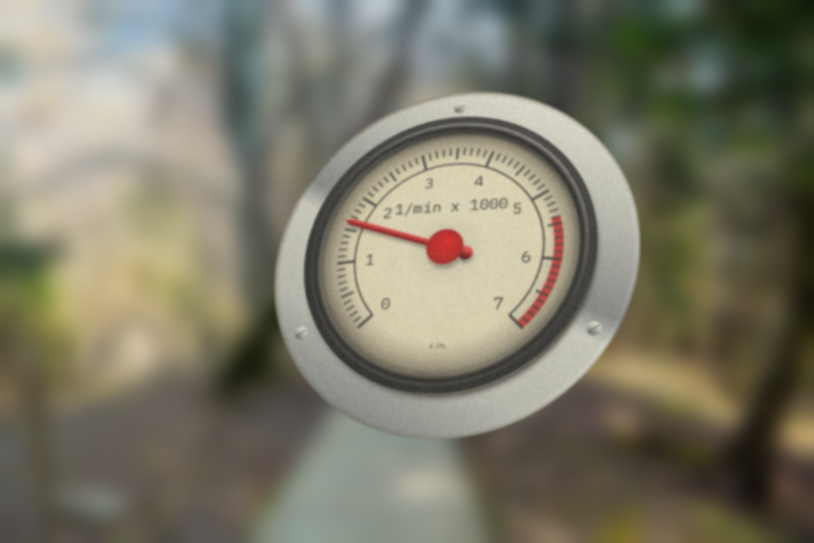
value=1600 unit=rpm
